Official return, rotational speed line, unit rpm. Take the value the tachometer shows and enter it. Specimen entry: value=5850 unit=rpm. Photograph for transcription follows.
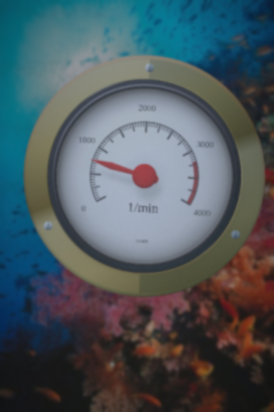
value=750 unit=rpm
